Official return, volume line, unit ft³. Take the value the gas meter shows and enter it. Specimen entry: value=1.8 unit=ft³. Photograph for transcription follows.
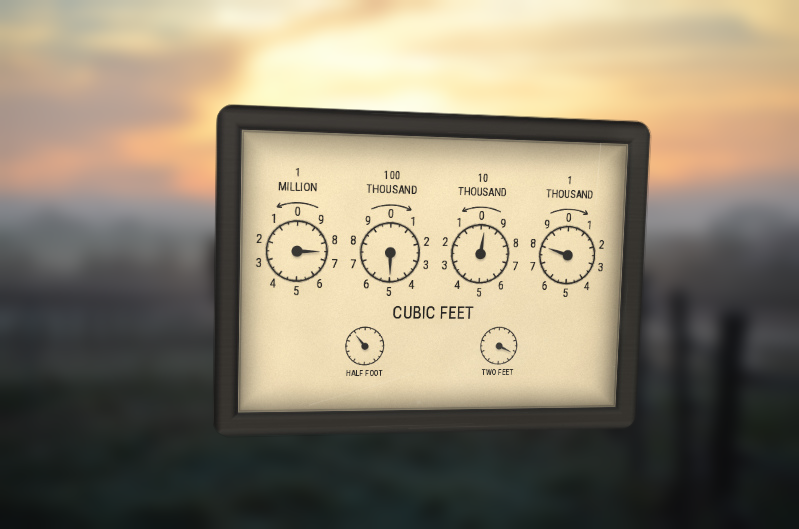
value=749800 unit=ft³
